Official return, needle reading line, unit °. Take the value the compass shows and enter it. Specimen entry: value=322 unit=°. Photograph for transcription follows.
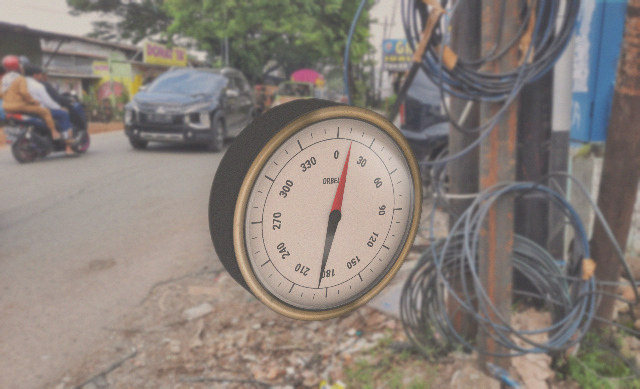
value=10 unit=°
